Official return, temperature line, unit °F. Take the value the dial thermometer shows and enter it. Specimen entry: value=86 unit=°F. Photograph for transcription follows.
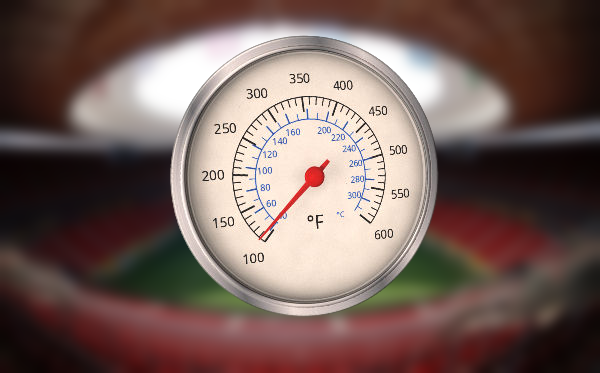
value=110 unit=°F
